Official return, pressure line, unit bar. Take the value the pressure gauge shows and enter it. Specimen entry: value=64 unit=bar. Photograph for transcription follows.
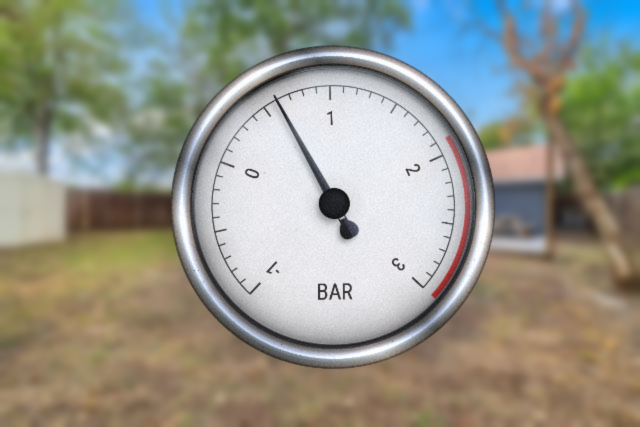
value=0.6 unit=bar
